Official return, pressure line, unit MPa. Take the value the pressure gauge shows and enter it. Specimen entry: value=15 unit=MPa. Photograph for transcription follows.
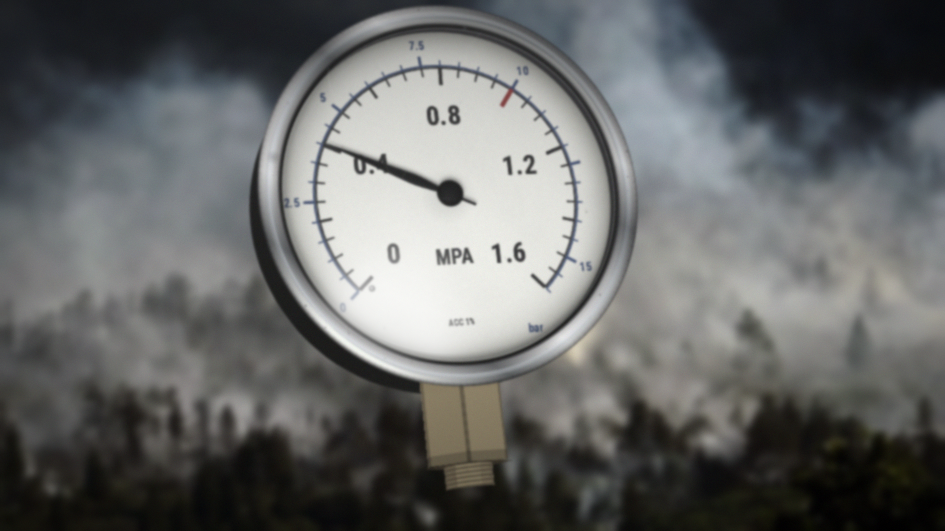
value=0.4 unit=MPa
